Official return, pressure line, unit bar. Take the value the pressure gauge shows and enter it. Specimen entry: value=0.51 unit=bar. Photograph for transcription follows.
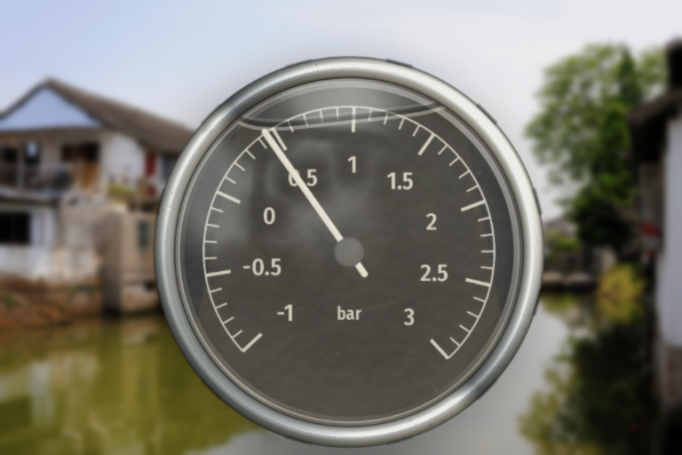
value=0.45 unit=bar
